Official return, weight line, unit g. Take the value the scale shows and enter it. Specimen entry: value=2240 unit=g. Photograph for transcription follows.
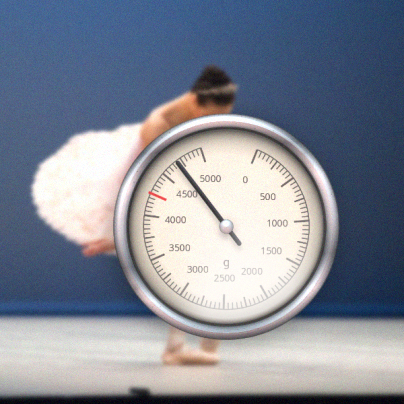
value=4700 unit=g
